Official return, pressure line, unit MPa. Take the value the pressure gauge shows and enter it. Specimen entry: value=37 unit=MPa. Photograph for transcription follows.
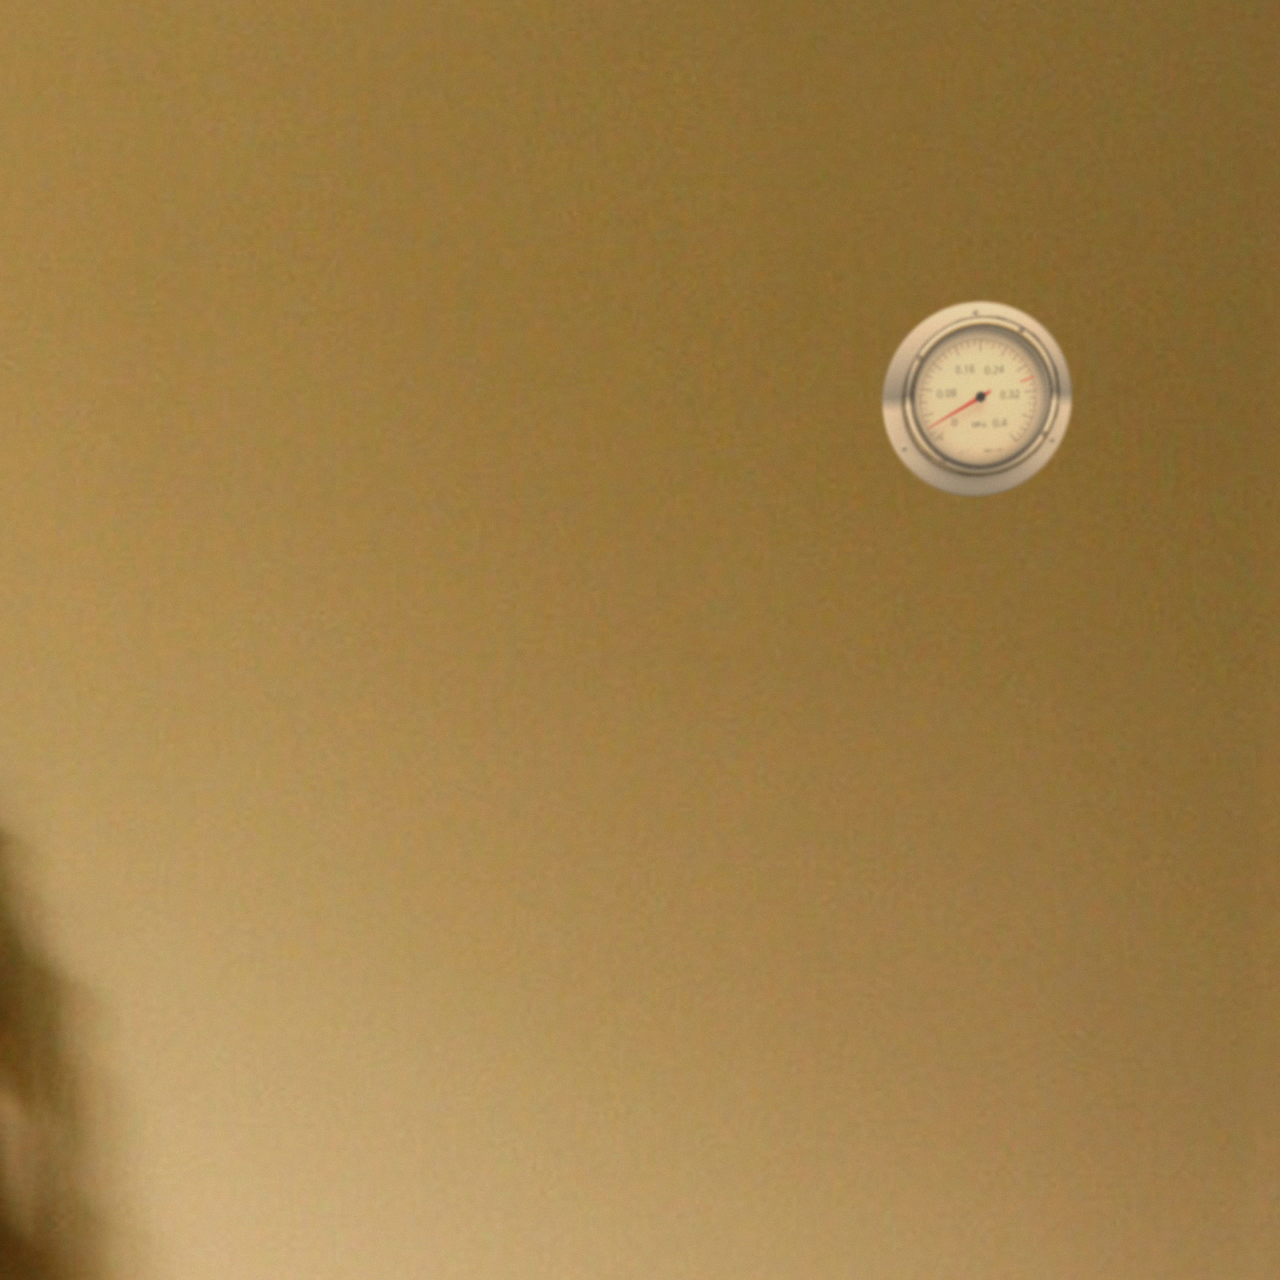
value=0.02 unit=MPa
